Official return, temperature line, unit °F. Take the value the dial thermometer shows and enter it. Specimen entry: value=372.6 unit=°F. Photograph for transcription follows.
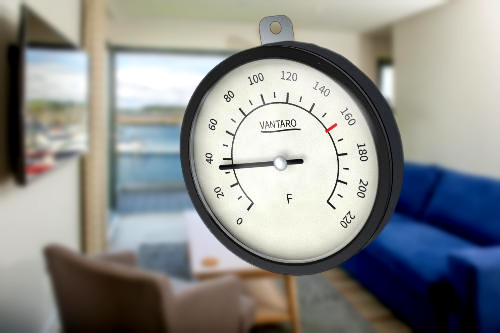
value=35 unit=°F
